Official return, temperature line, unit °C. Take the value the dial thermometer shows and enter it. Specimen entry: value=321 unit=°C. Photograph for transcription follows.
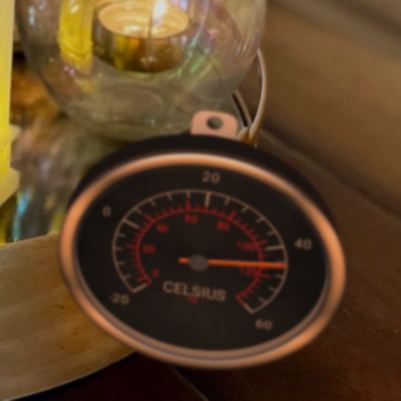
value=44 unit=°C
